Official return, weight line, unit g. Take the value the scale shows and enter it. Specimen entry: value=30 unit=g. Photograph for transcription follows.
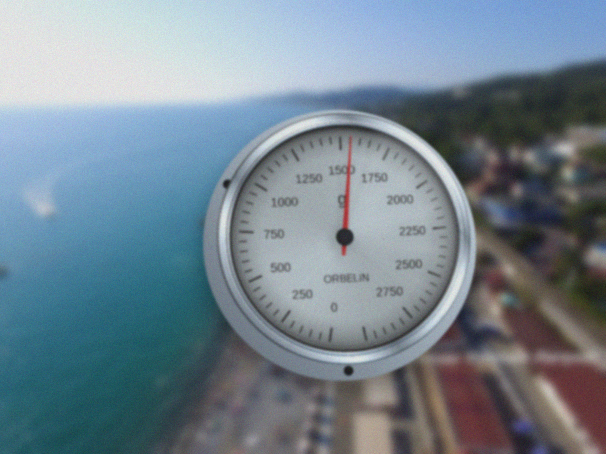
value=1550 unit=g
